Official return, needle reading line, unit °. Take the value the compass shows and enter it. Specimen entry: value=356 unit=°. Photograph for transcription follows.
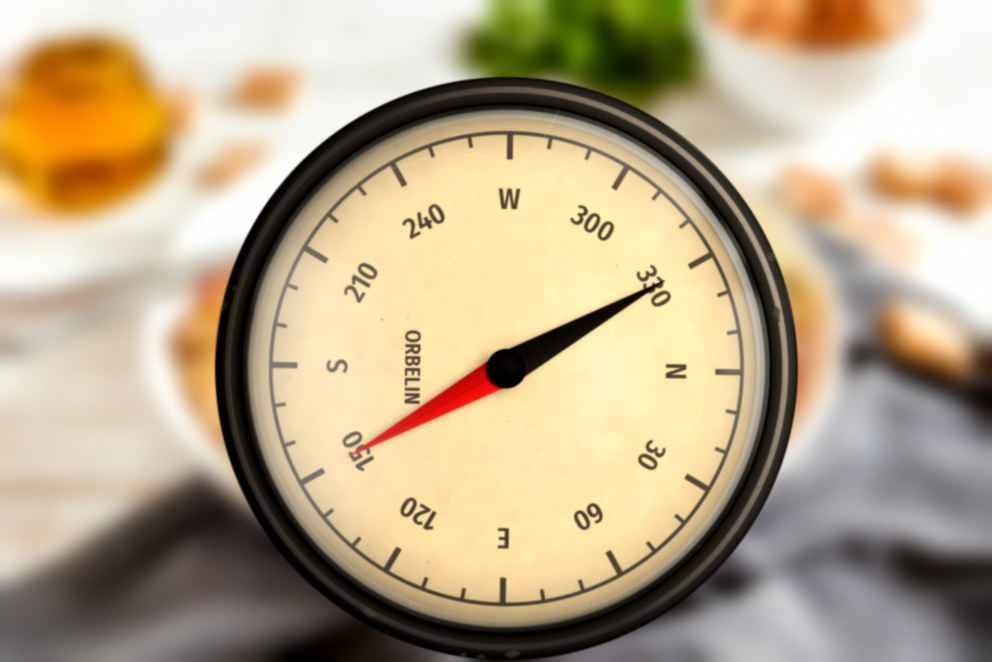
value=150 unit=°
